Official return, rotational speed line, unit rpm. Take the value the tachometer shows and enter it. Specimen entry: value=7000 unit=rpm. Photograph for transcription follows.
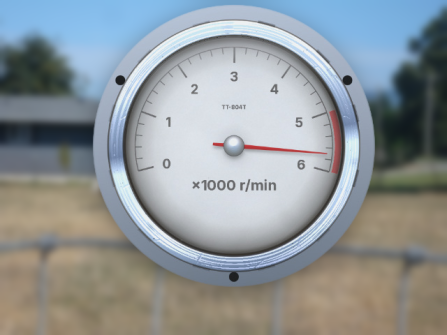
value=5700 unit=rpm
